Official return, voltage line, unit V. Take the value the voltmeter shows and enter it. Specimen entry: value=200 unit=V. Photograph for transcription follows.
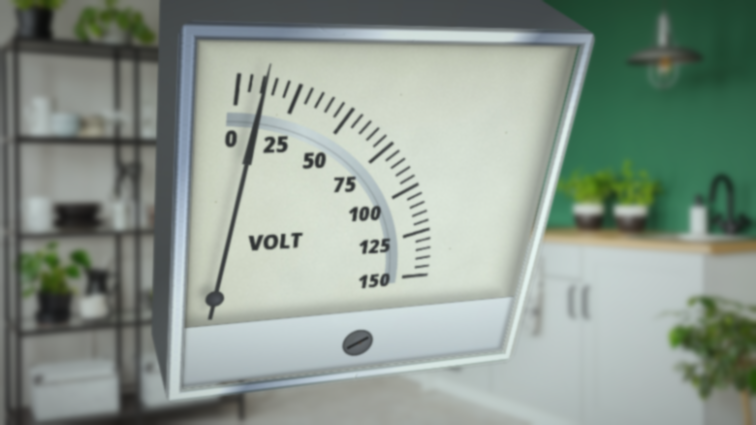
value=10 unit=V
